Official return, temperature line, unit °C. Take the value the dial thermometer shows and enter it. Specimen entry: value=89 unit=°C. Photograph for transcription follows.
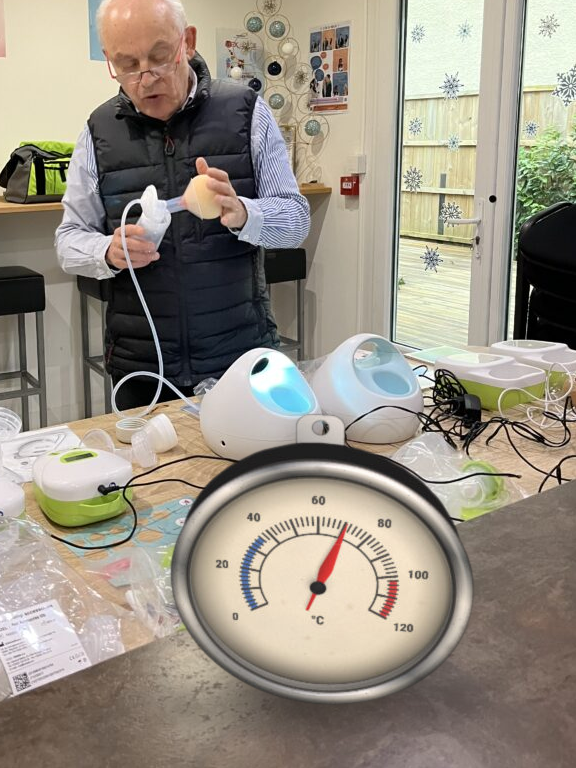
value=70 unit=°C
